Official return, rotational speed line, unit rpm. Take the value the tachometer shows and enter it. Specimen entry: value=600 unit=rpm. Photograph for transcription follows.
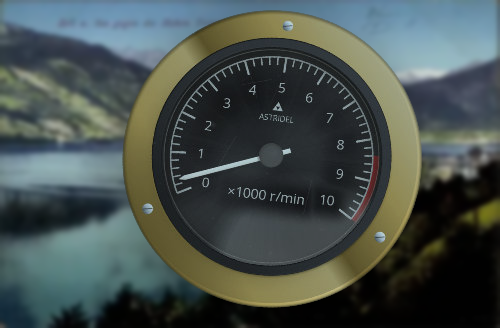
value=300 unit=rpm
